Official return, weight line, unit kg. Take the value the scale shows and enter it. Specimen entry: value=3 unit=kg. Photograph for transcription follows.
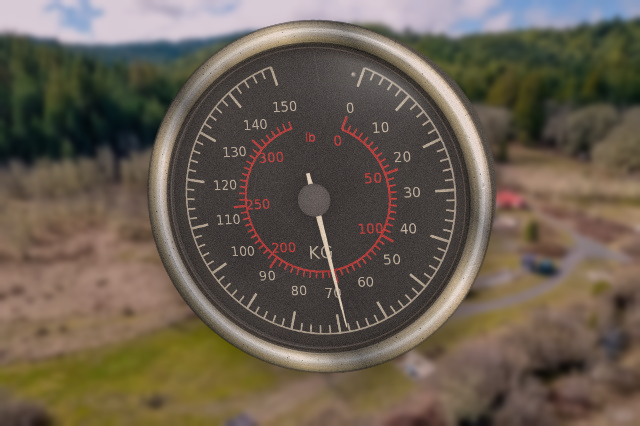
value=68 unit=kg
